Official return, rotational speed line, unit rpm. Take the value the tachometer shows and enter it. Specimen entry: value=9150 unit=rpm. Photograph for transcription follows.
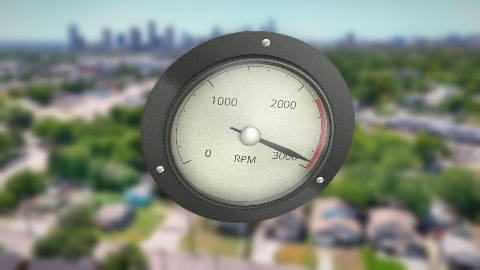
value=2900 unit=rpm
